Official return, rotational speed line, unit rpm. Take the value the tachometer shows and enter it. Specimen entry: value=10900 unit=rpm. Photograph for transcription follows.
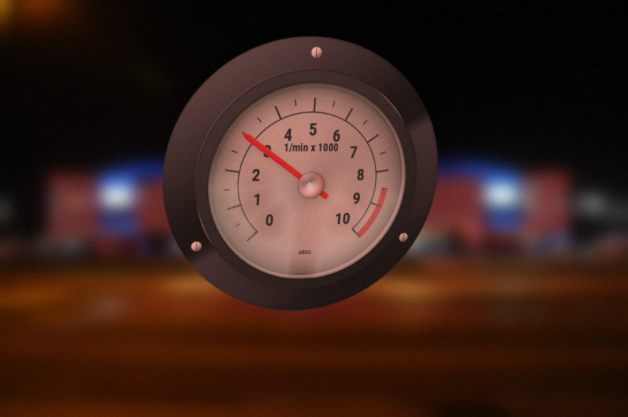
value=3000 unit=rpm
